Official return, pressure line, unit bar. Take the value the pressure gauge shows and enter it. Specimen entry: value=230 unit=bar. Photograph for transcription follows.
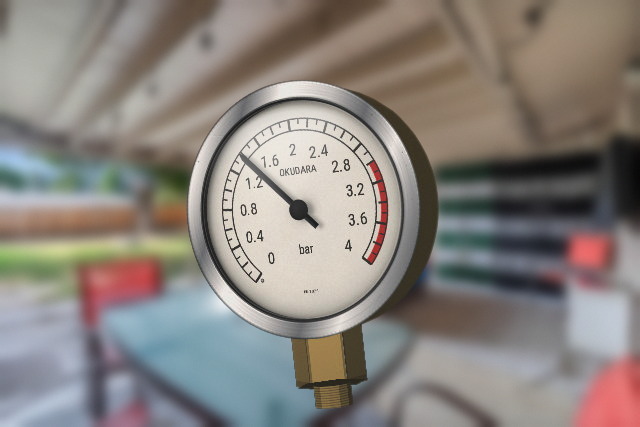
value=1.4 unit=bar
